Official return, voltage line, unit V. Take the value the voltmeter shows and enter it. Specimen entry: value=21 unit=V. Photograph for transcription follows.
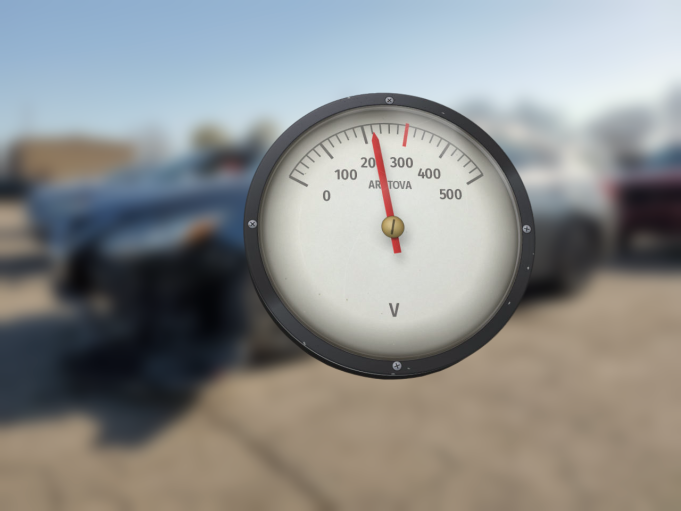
value=220 unit=V
